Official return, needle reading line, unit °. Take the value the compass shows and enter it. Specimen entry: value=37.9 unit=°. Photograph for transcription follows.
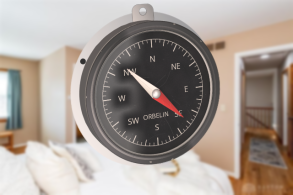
value=135 unit=°
